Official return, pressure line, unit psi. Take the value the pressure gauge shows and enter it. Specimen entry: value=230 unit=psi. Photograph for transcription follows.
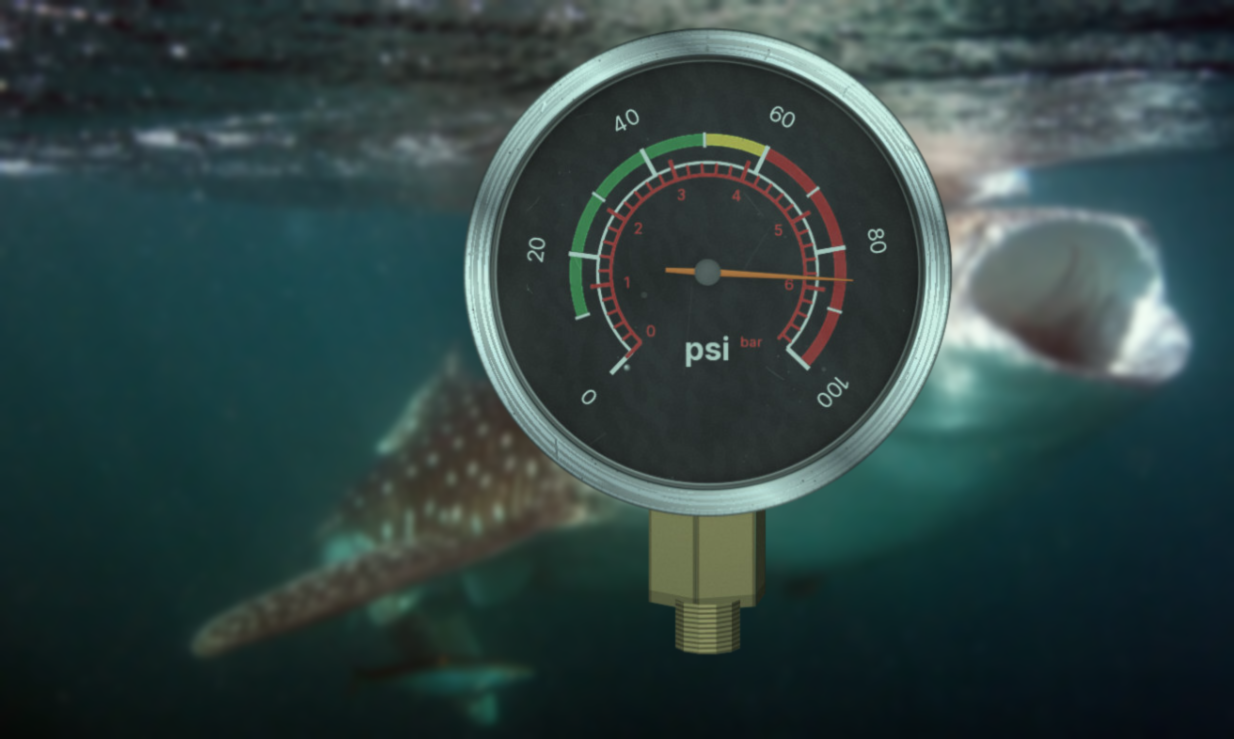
value=85 unit=psi
